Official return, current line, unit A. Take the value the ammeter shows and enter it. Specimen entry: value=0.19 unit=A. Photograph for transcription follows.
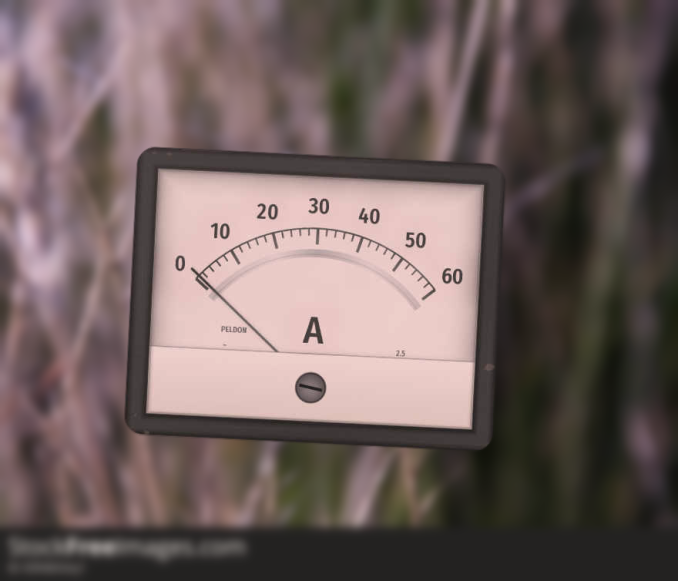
value=1 unit=A
